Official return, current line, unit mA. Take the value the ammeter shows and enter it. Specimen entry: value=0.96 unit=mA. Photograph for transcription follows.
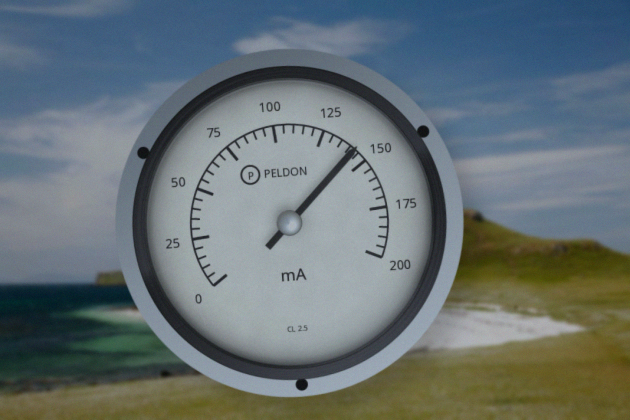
value=142.5 unit=mA
